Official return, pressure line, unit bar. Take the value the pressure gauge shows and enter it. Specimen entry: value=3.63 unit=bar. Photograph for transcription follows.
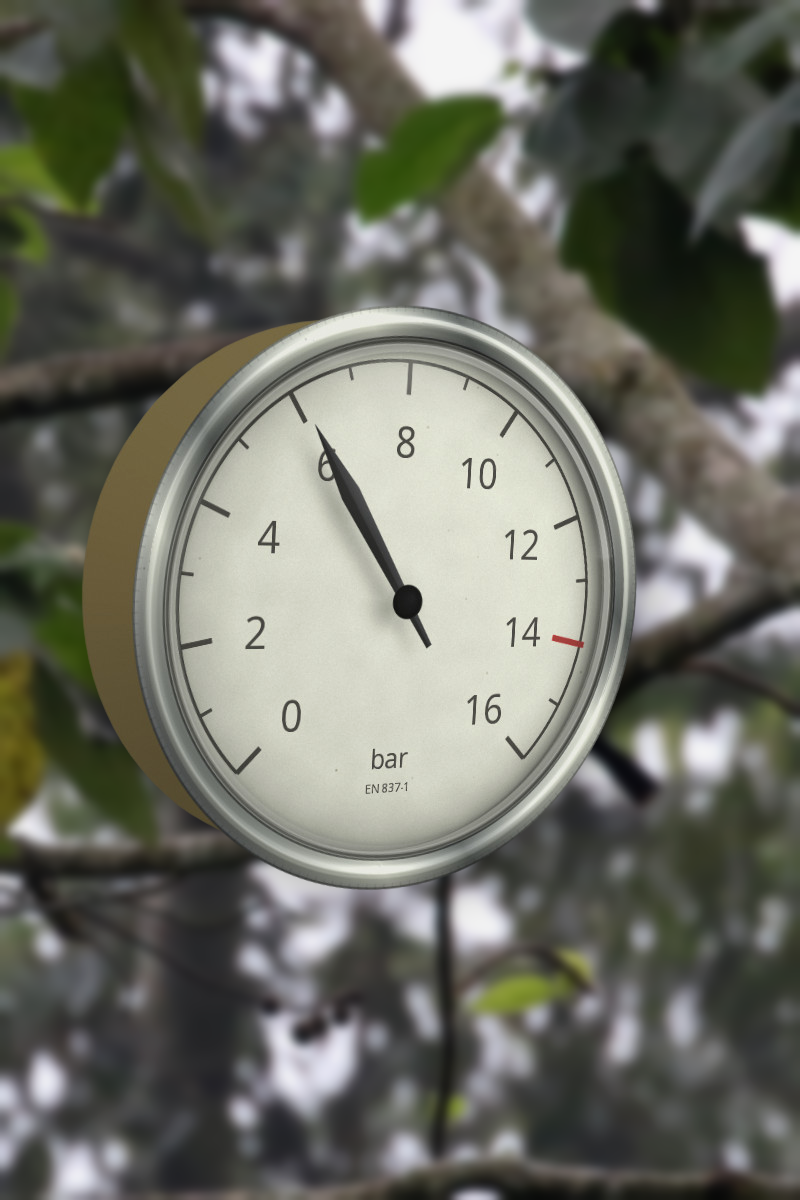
value=6 unit=bar
